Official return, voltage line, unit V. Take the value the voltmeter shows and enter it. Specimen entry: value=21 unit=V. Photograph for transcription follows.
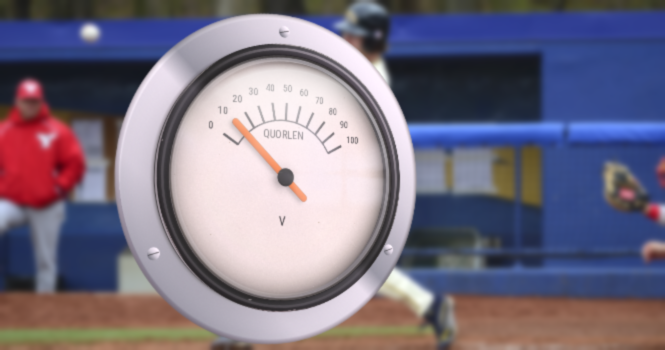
value=10 unit=V
